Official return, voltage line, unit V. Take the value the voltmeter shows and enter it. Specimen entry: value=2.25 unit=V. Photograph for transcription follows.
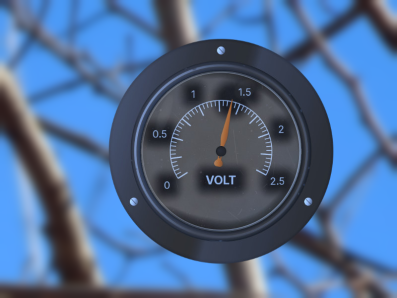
value=1.4 unit=V
